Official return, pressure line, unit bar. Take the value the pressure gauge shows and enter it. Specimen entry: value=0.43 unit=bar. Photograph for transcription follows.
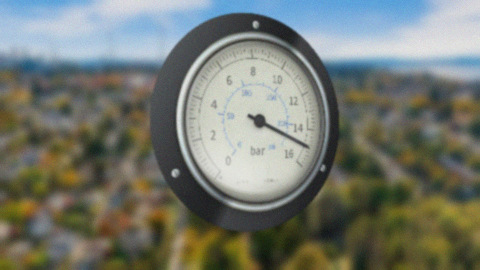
value=15 unit=bar
